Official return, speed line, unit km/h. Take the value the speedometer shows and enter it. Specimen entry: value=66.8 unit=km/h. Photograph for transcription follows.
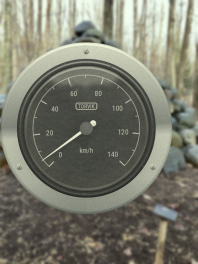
value=5 unit=km/h
